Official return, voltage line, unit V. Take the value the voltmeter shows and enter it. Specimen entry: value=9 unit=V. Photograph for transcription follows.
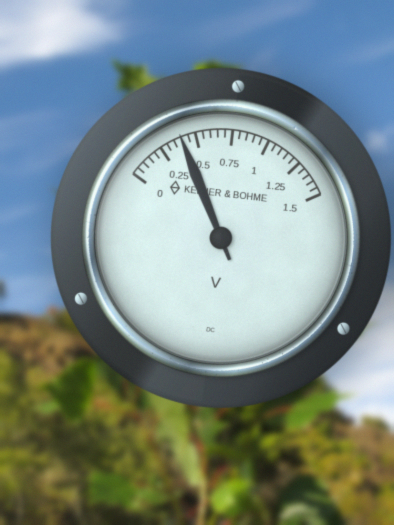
value=0.4 unit=V
